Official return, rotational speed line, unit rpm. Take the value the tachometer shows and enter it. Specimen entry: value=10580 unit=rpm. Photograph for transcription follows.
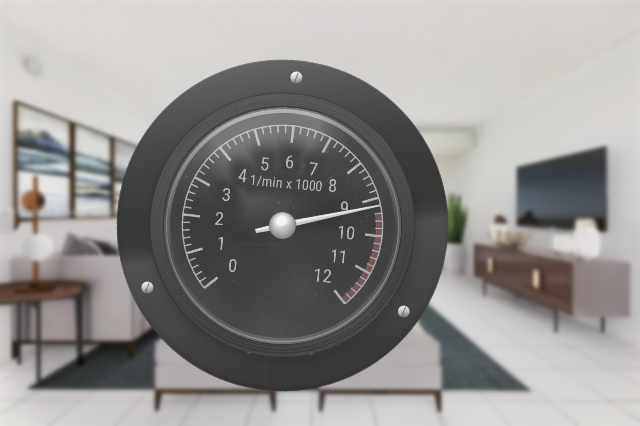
value=9200 unit=rpm
